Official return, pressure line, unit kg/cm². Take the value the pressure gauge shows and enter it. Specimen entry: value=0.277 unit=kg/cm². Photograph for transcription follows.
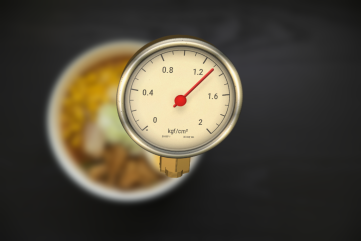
value=1.3 unit=kg/cm²
